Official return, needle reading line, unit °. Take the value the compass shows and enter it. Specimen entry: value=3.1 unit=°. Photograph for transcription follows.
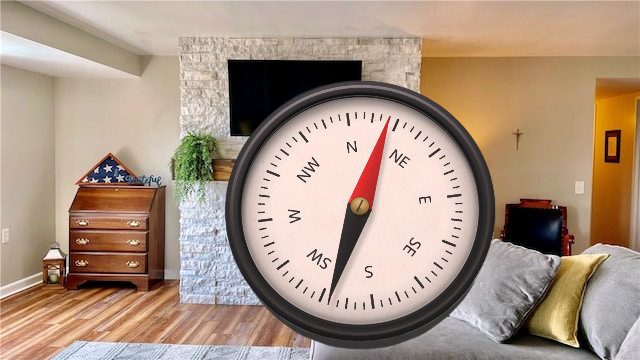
value=25 unit=°
